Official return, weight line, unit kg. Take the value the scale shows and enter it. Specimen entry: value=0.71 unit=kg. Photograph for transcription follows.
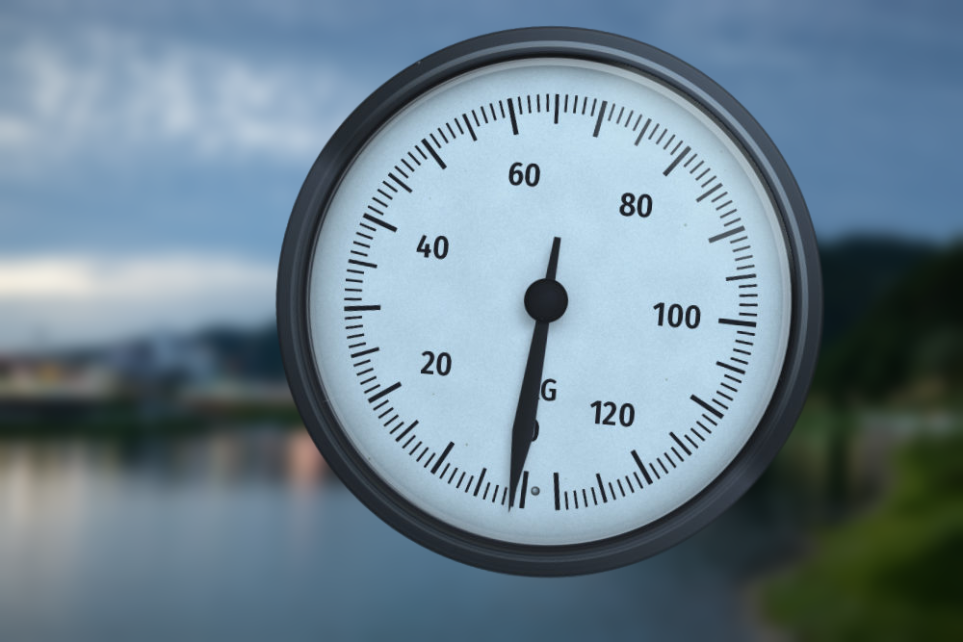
value=1 unit=kg
